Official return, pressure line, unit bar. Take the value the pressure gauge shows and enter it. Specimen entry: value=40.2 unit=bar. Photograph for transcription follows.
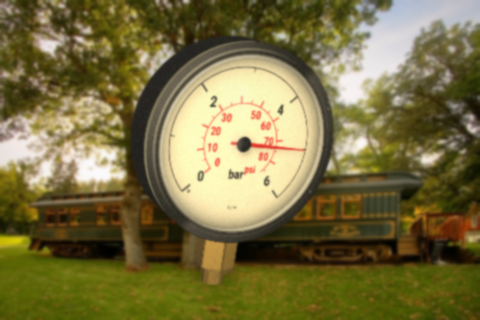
value=5 unit=bar
